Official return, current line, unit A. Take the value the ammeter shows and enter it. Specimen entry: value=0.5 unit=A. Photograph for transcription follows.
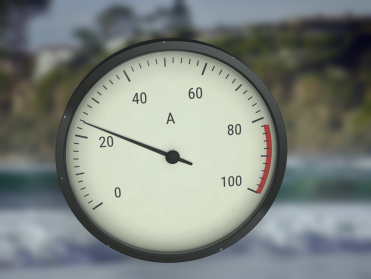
value=24 unit=A
